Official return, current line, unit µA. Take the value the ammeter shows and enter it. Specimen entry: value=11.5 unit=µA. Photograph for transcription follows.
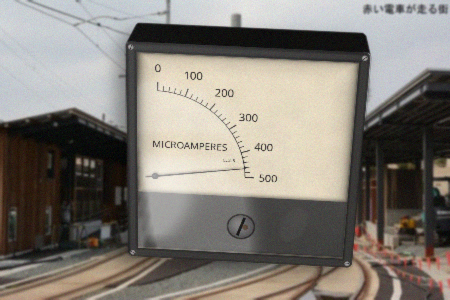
value=460 unit=µA
